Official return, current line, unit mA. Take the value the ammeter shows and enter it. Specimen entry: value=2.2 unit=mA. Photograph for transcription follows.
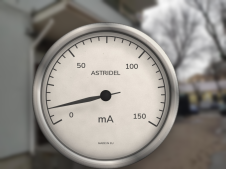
value=10 unit=mA
